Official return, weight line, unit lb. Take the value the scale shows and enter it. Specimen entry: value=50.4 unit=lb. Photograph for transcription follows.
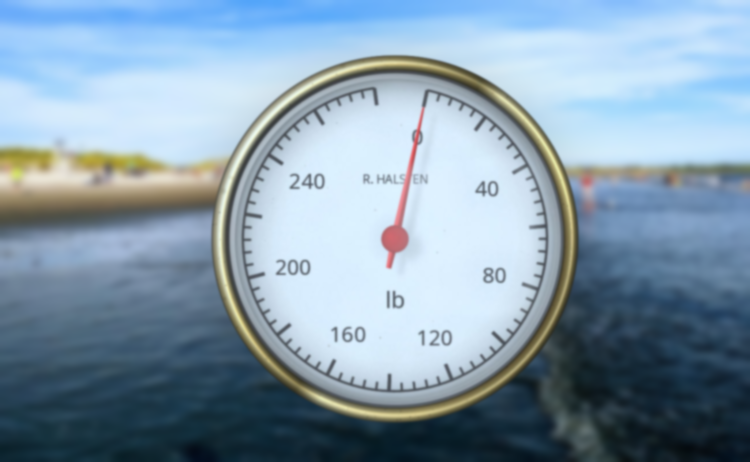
value=0 unit=lb
